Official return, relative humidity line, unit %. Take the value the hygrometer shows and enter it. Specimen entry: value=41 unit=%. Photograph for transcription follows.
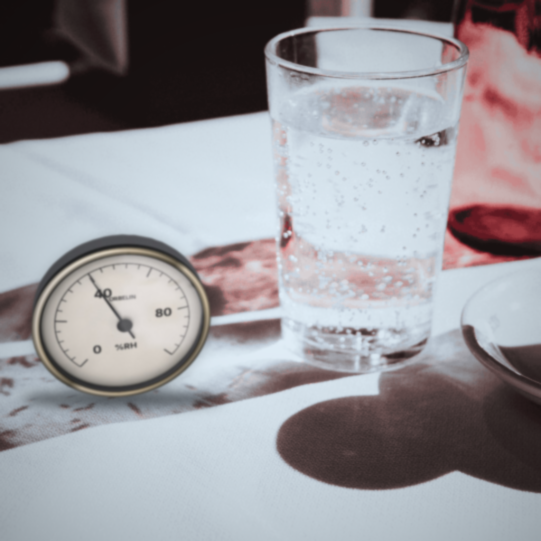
value=40 unit=%
